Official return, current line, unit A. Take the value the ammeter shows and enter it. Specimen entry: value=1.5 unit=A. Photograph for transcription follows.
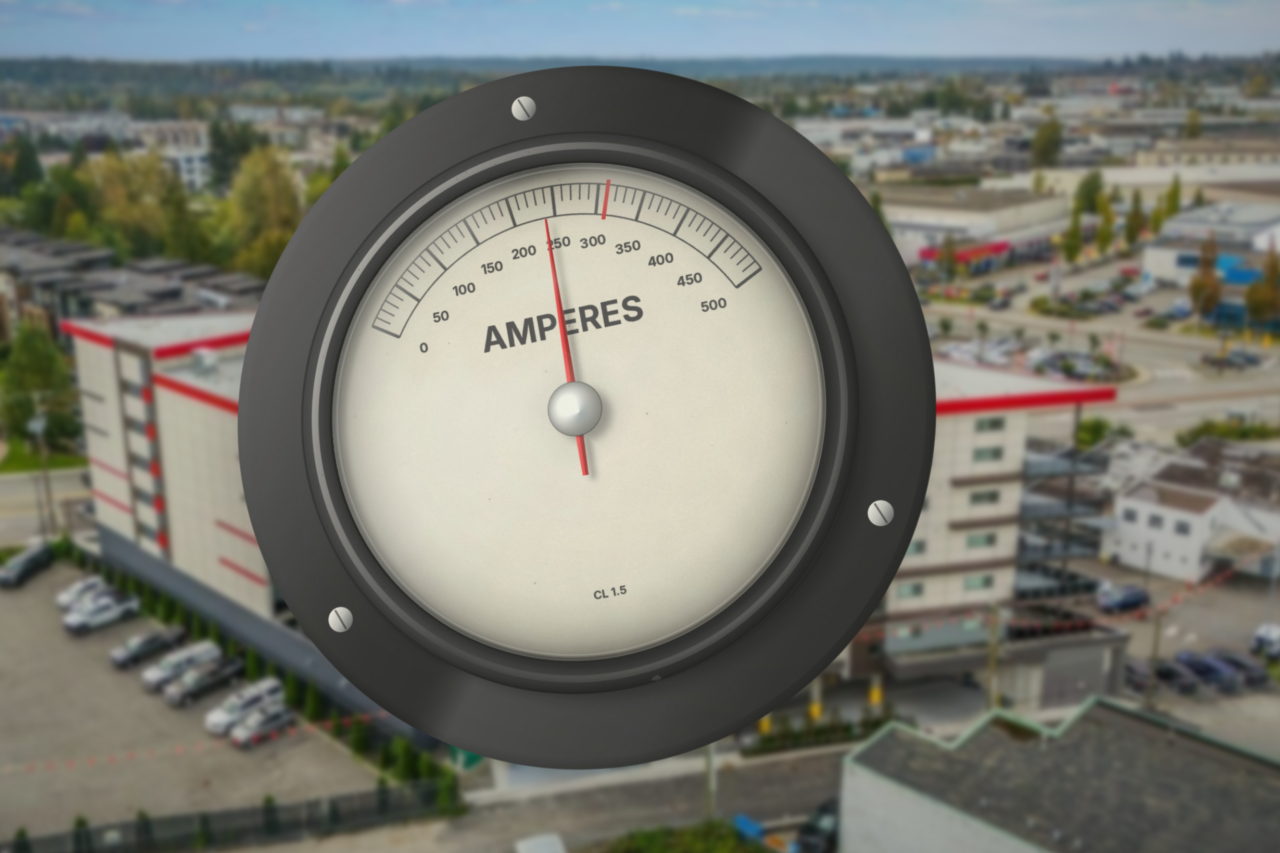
value=240 unit=A
